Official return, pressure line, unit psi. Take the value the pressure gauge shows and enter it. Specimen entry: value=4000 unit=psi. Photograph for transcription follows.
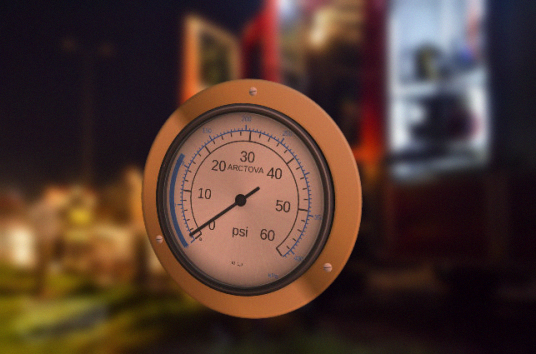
value=1 unit=psi
